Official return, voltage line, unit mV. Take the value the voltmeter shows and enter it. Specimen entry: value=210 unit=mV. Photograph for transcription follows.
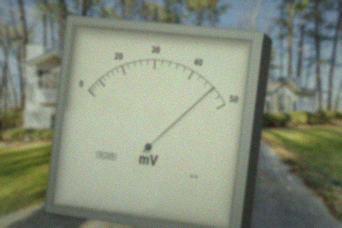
value=46 unit=mV
